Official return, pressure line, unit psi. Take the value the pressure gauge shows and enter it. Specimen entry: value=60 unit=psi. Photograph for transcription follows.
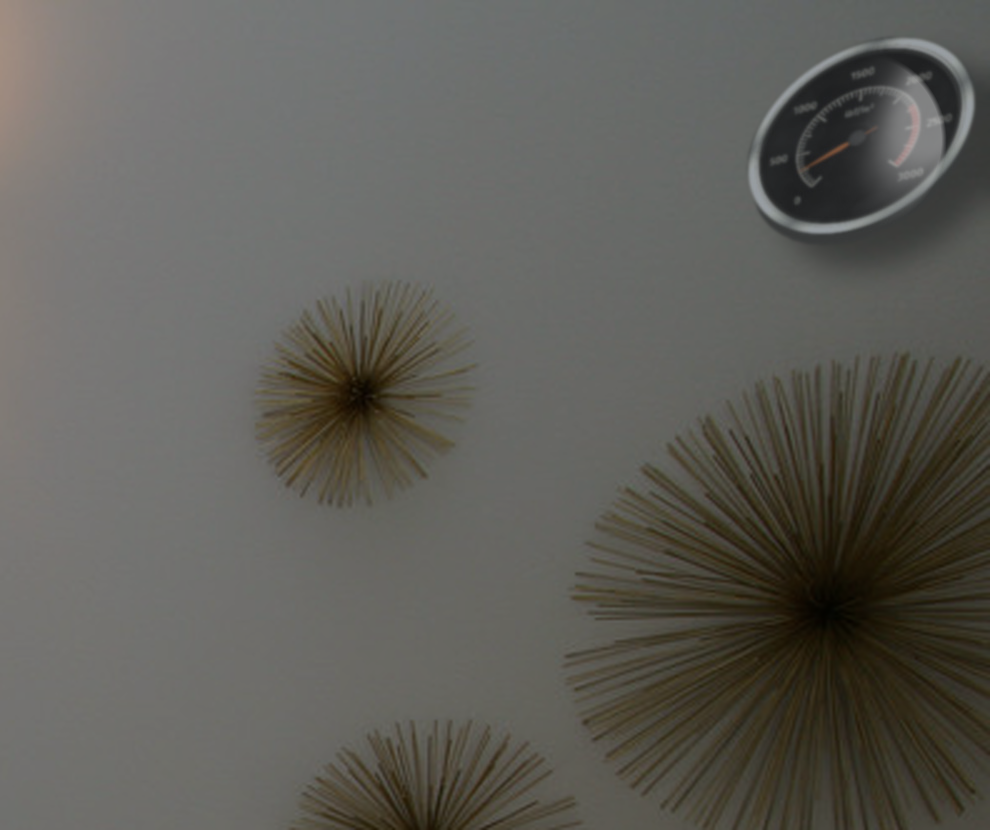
value=250 unit=psi
